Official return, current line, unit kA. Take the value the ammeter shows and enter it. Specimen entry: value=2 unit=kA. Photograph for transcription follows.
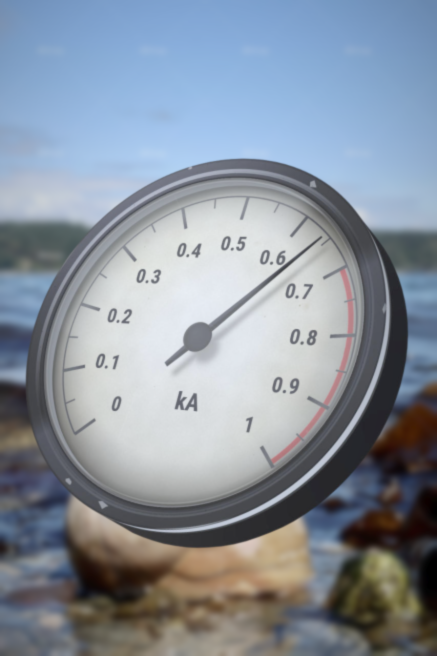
value=0.65 unit=kA
